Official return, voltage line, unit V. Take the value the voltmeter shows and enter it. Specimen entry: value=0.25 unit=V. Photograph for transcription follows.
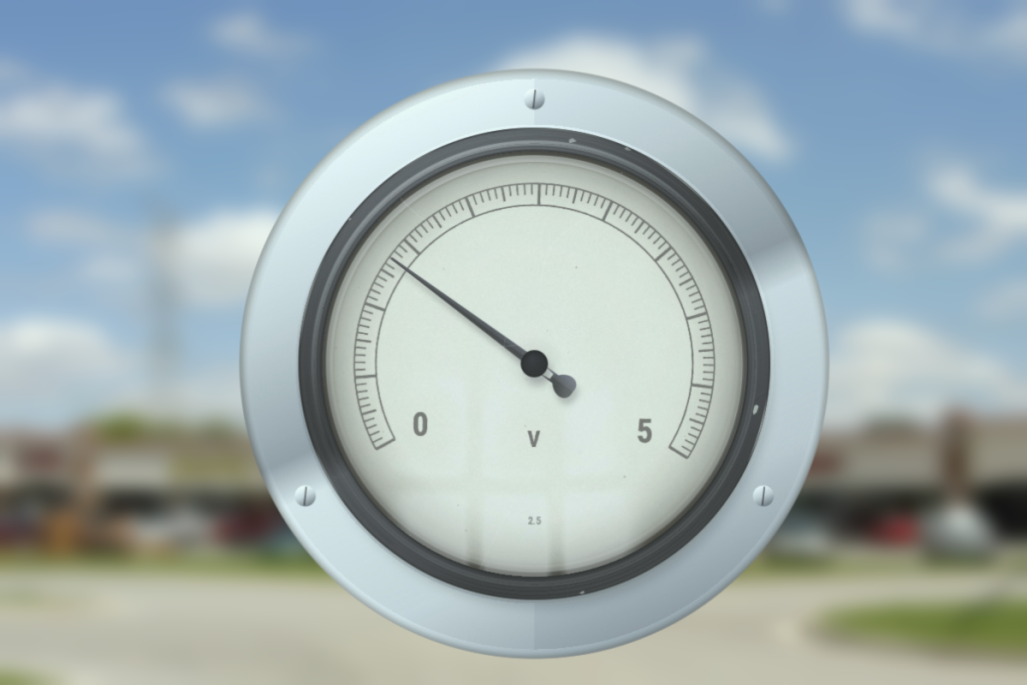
value=1.35 unit=V
